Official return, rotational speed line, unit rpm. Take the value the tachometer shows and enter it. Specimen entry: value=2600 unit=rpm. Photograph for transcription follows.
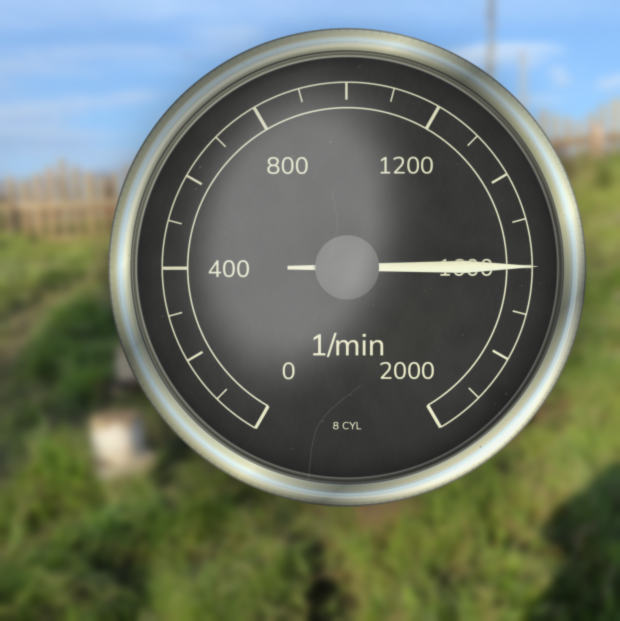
value=1600 unit=rpm
